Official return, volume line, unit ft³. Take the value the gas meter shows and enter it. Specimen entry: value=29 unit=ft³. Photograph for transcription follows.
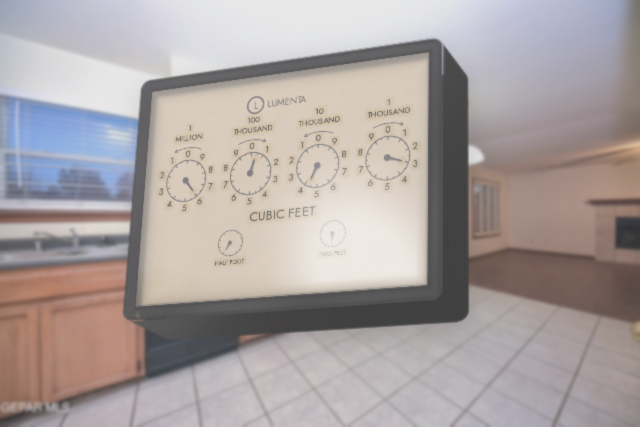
value=604300 unit=ft³
